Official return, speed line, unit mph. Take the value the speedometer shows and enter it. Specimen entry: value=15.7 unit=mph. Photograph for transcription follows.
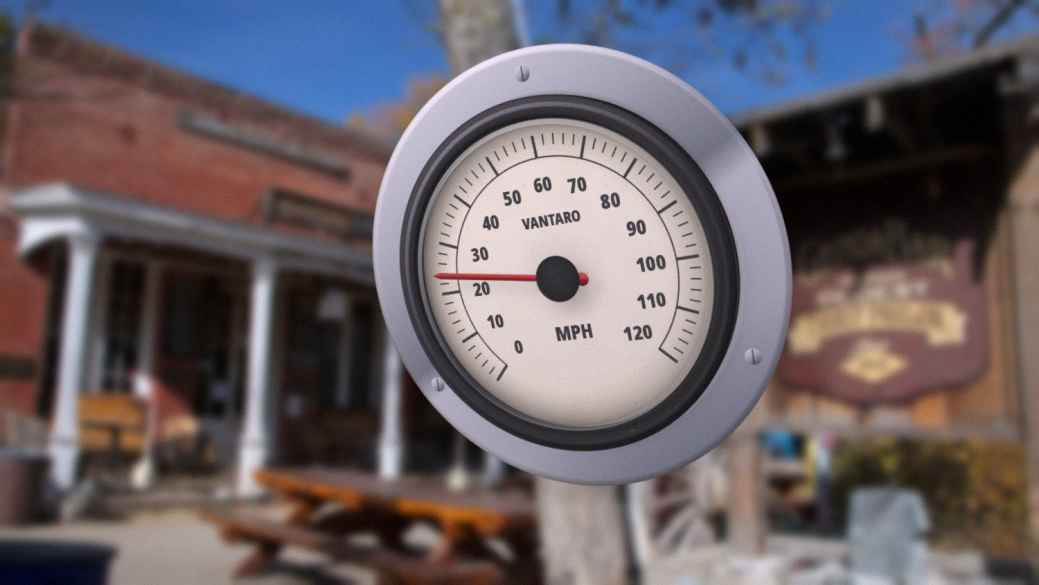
value=24 unit=mph
